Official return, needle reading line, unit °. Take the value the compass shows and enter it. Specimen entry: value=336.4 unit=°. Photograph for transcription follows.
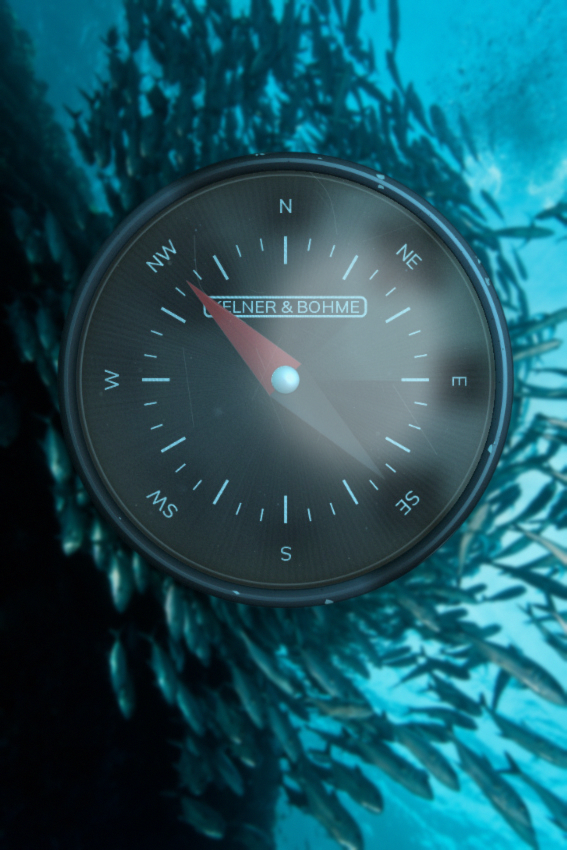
value=315 unit=°
